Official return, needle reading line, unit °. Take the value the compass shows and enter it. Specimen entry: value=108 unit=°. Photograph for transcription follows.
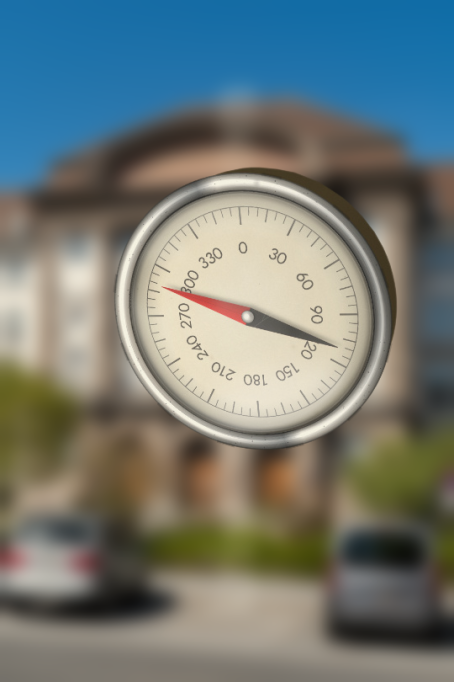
value=290 unit=°
